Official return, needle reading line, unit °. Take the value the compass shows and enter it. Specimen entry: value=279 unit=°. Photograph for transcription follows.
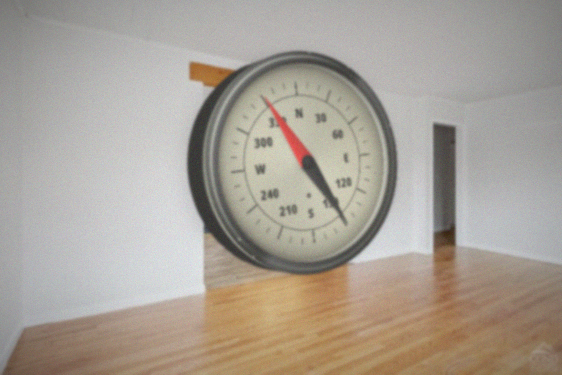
value=330 unit=°
